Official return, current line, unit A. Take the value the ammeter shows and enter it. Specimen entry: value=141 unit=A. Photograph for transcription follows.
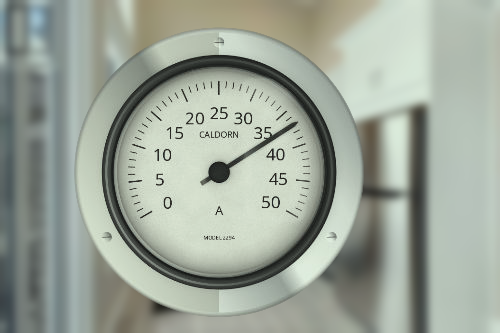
value=37 unit=A
